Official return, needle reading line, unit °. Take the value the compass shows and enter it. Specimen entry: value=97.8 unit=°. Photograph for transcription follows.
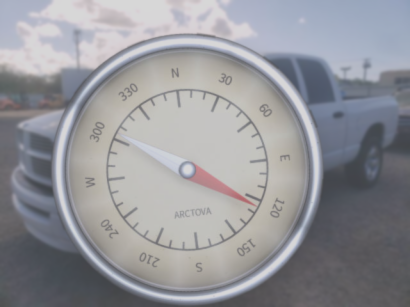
value=125 unit=°
